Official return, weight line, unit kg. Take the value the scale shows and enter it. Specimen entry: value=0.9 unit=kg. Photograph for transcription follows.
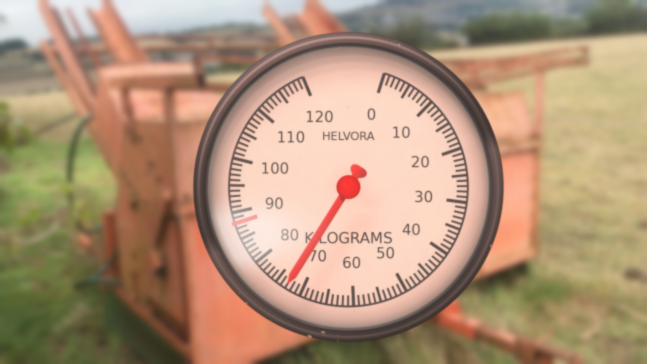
value=73 unit=kg
